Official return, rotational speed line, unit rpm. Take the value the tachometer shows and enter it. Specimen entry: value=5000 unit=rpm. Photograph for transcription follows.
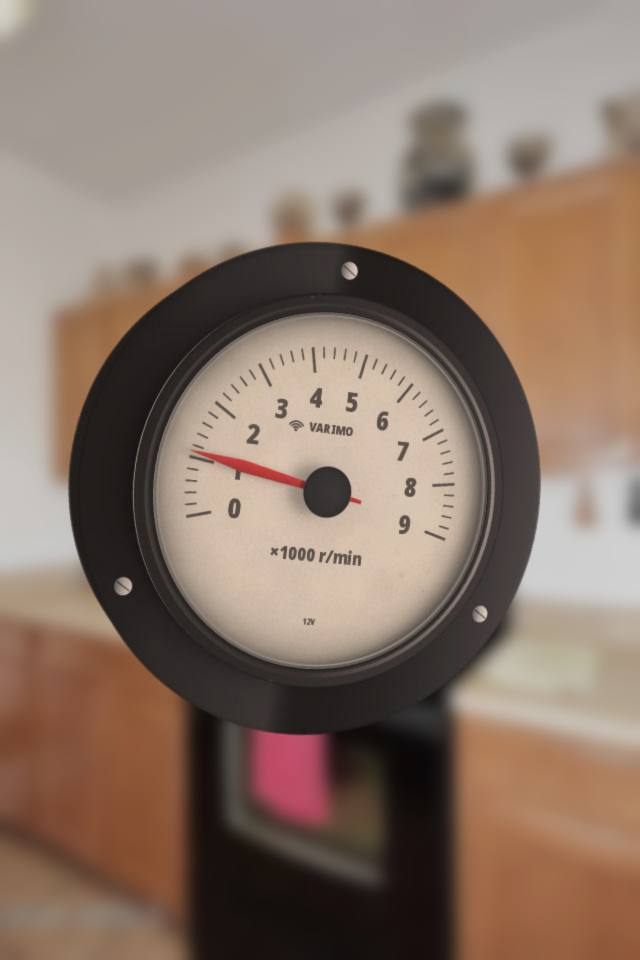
value=1100 unit=rpm
